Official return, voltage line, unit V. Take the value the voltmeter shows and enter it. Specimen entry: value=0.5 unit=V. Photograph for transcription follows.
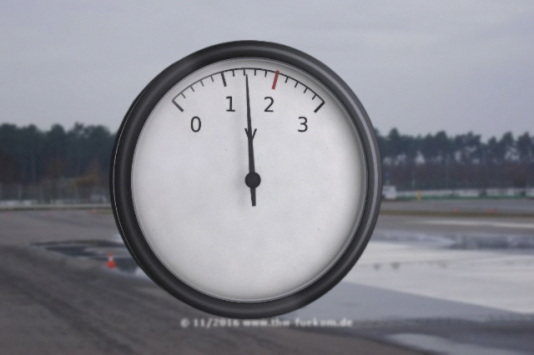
value=1.4 unit=V
